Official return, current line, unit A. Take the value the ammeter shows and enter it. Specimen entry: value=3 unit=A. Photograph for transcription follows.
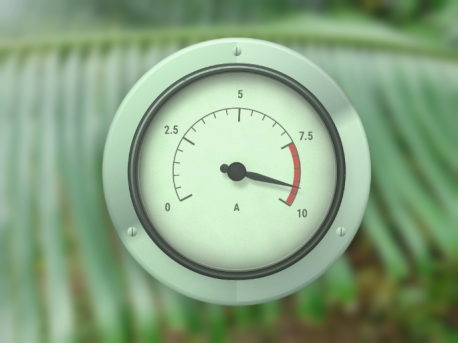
value=9.25 unit=A
